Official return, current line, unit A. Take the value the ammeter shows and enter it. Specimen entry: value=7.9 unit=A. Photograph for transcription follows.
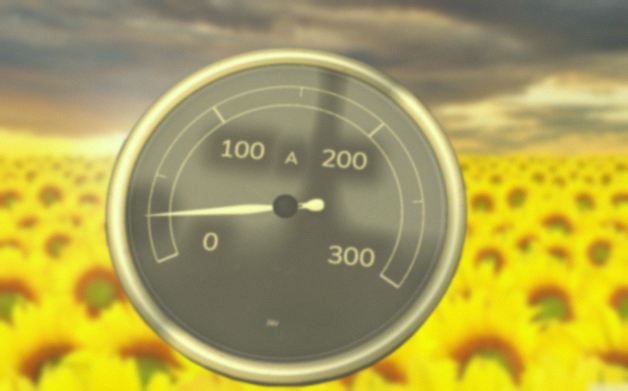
value=25 unit=A
